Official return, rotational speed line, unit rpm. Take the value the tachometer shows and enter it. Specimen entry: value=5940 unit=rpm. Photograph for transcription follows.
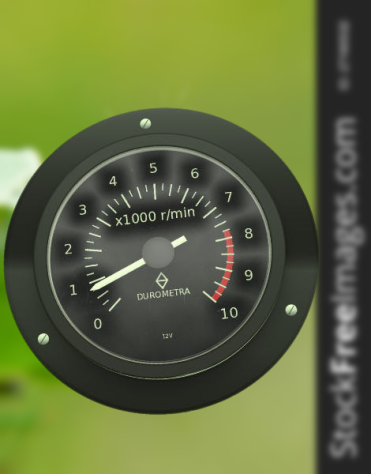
value=750 unit=rpm
